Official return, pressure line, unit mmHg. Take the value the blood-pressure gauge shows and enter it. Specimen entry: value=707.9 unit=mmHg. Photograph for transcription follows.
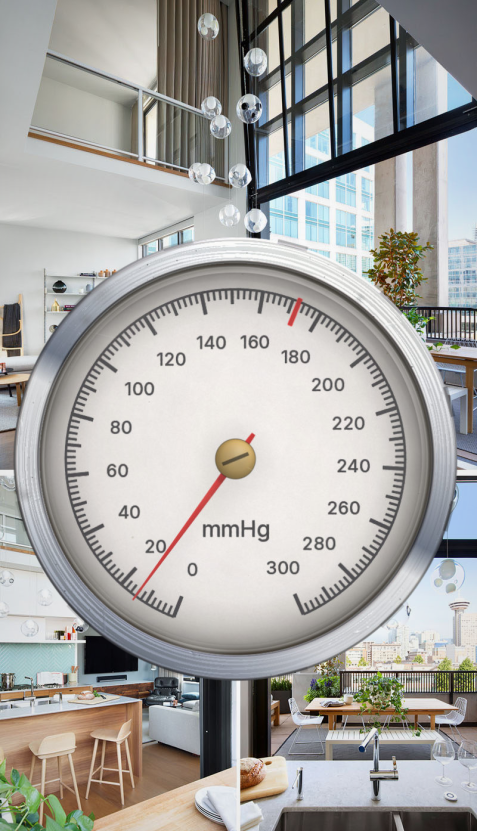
value=14 unit=mmHg
